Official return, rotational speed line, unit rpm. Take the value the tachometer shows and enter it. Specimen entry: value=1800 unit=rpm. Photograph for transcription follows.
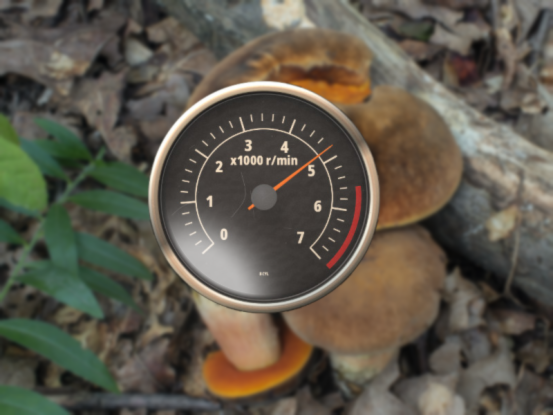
value=4800 unit=rpm
